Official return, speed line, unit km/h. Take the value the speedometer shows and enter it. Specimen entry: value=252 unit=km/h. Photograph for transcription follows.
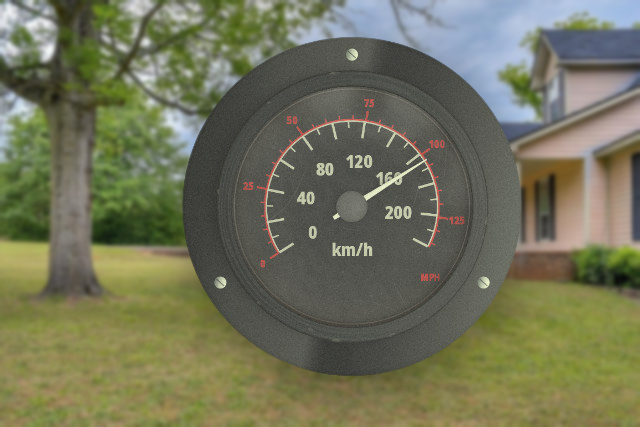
value=165 unit=km/h
